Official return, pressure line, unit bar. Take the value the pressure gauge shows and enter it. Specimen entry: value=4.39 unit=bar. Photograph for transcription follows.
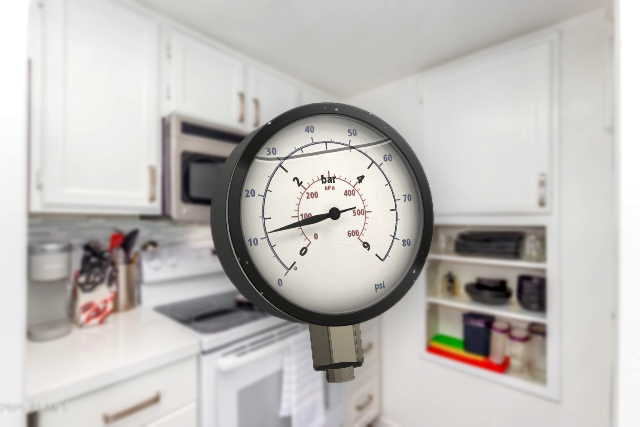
value=0.75 unit=bar
